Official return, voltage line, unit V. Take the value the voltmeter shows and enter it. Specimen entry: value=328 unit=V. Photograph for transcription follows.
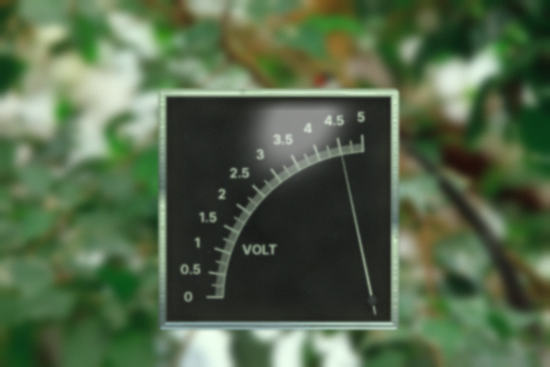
value=4.5 unit=V
